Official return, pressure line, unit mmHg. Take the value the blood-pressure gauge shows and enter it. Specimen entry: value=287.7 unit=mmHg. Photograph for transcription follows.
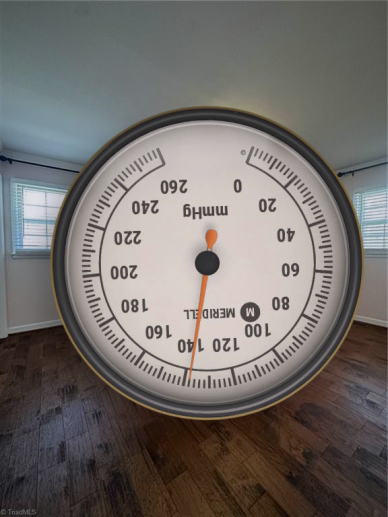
value=138 unit=mmHg
